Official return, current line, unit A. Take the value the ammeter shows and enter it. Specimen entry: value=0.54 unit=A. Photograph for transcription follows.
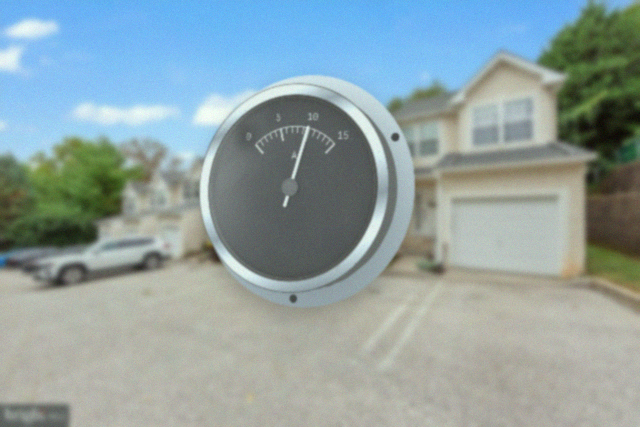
value=10 unit=A
